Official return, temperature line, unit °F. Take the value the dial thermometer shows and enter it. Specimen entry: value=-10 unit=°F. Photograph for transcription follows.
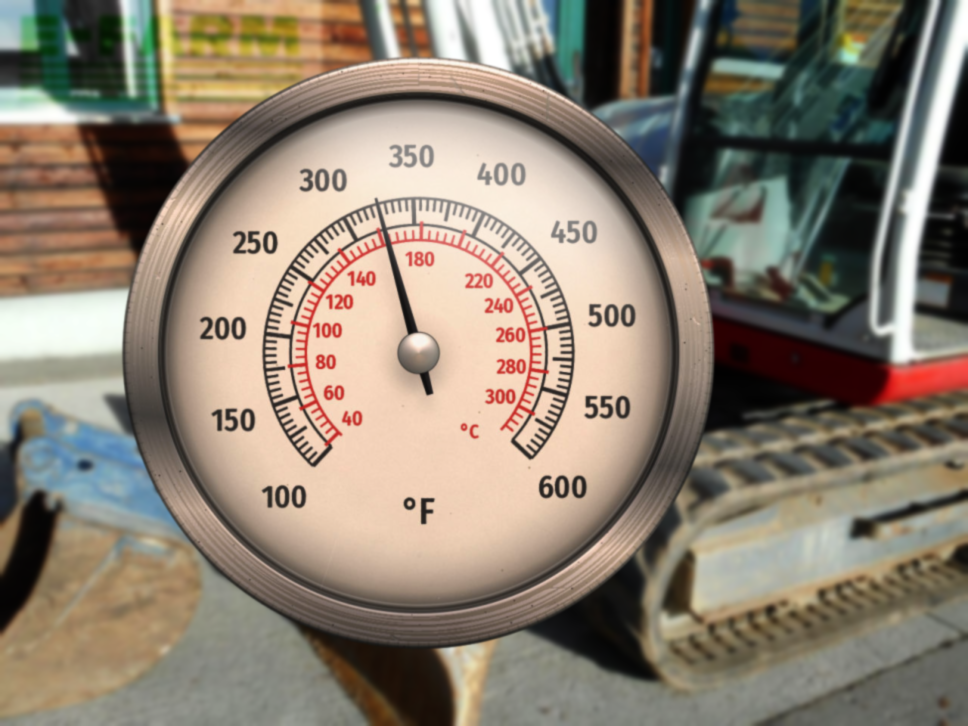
value=325 unit=°F
